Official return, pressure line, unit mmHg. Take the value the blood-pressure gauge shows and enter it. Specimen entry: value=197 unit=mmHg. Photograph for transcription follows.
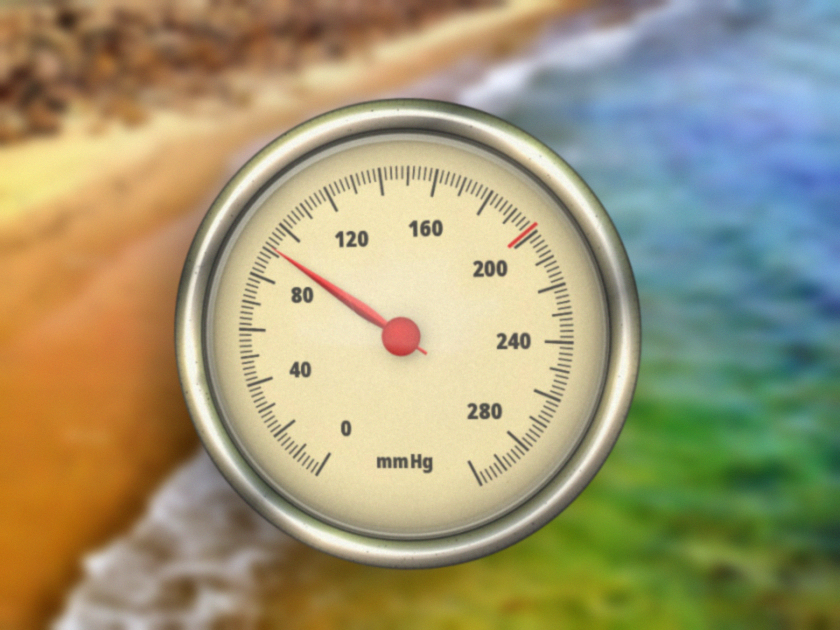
value=92 unit=mmHg
